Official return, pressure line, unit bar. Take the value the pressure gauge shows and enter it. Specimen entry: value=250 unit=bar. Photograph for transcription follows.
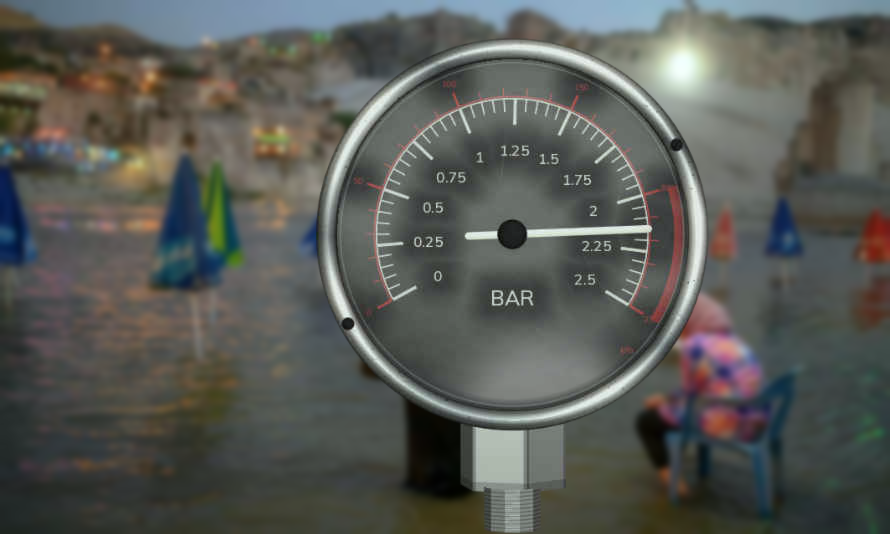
value=2.15 unit=bar
